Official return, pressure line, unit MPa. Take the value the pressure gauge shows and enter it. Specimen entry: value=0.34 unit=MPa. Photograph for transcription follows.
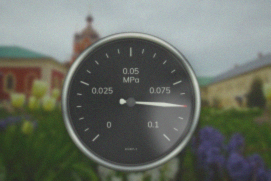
value=0.085 unit=MPa
